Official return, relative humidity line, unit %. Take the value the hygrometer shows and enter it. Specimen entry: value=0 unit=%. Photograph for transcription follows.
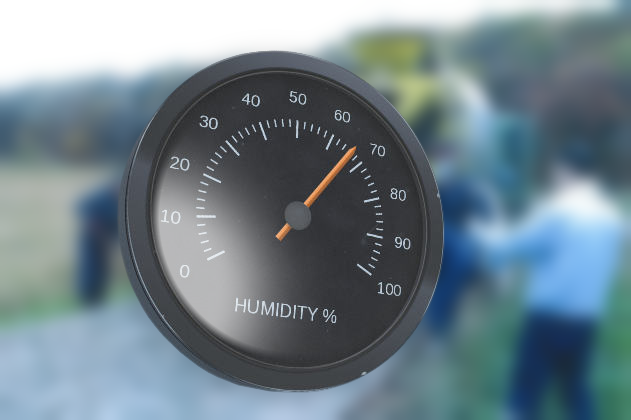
value=66 unit=%
